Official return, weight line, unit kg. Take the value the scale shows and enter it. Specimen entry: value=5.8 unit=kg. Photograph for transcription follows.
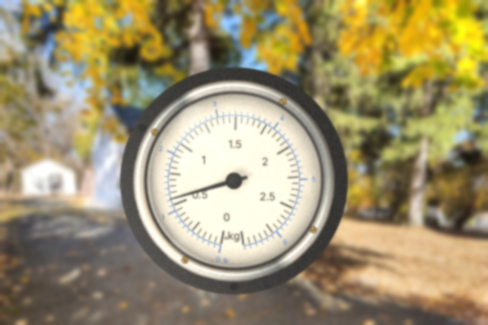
value=0.55 unit=kg
